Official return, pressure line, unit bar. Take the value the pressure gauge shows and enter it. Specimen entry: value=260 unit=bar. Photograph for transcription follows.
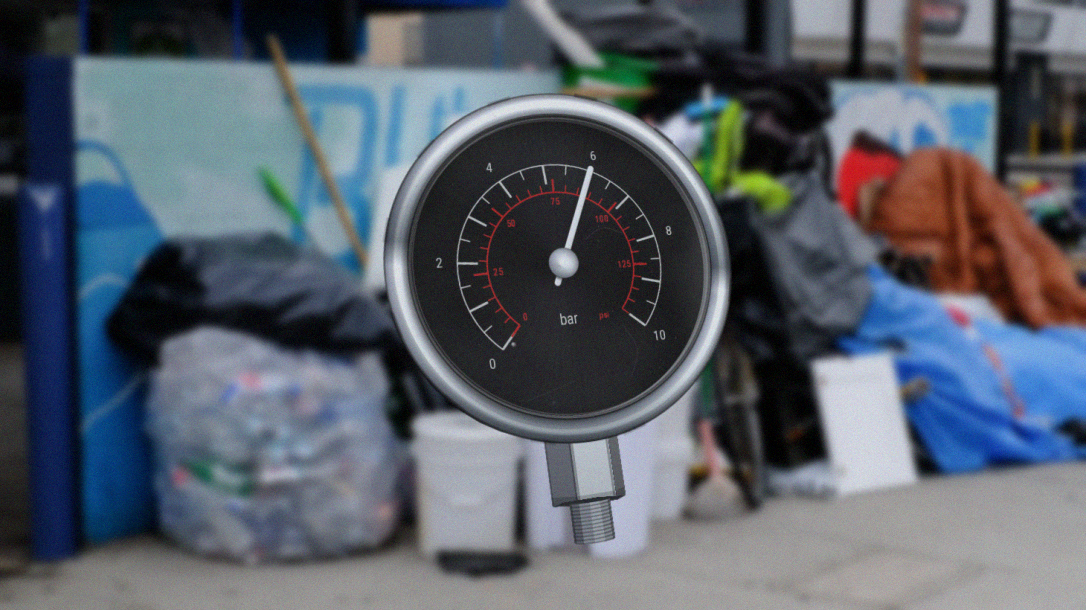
value=6 unit=bar
